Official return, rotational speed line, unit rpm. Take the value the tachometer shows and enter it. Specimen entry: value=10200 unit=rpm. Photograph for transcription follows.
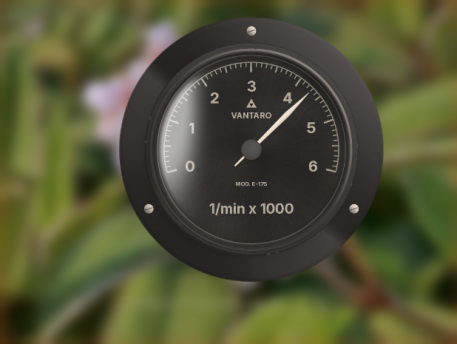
value=4300 unit=rpm
